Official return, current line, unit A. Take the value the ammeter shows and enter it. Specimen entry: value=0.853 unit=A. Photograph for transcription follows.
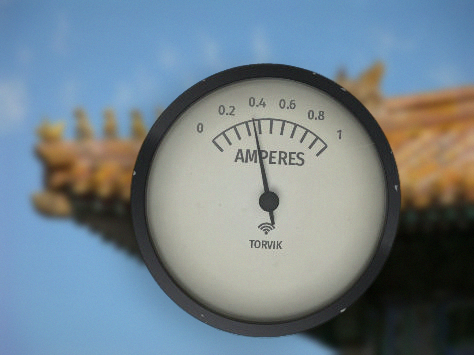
value=0.35 unit=A
